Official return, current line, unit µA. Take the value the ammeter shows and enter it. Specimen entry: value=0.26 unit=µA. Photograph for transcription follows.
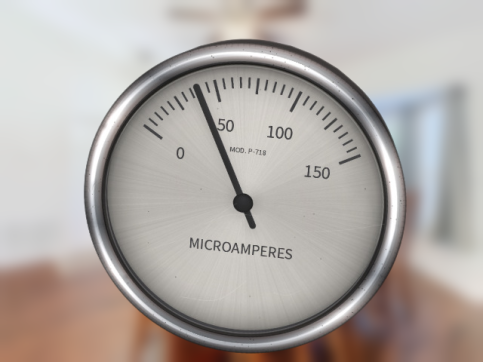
value=40 unit=µA
